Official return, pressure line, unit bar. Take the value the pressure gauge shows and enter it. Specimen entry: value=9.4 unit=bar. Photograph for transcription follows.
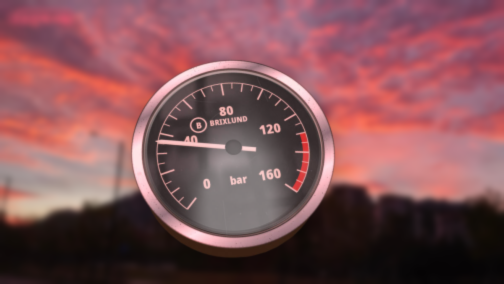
value=35 unit=bar
